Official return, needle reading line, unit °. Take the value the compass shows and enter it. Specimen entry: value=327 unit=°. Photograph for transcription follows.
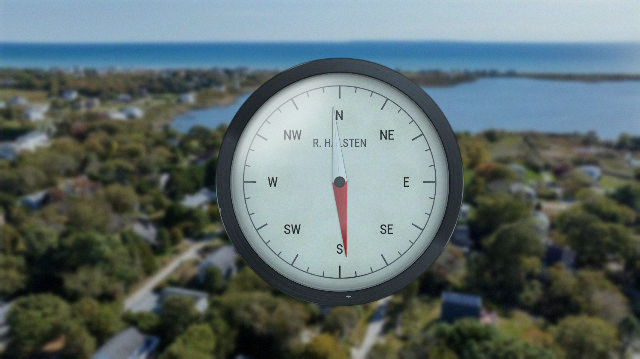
value=175 unit=°
